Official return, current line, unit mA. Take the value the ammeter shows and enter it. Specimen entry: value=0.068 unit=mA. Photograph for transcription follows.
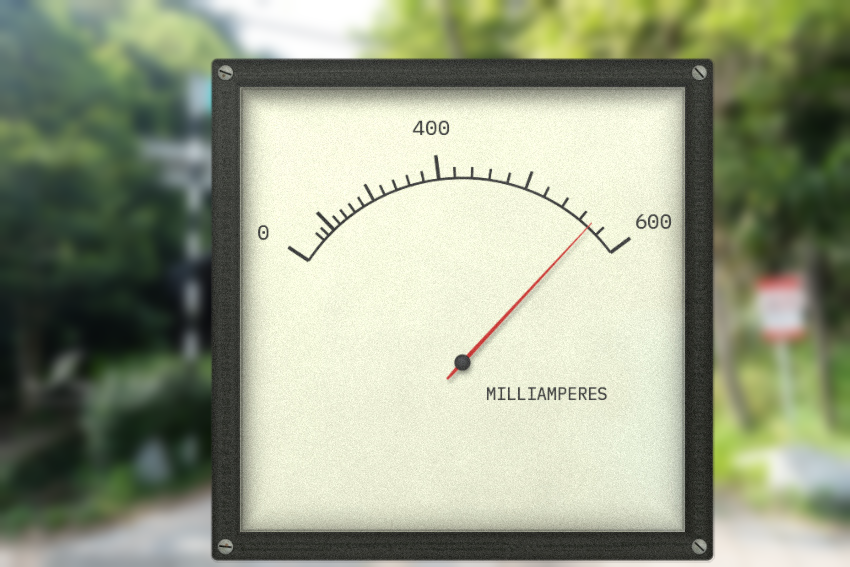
value=570 unit=mA
